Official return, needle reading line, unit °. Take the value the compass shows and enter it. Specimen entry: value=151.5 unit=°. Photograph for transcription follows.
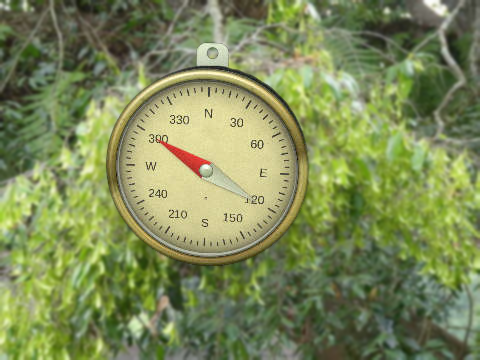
value=300 unit=°
